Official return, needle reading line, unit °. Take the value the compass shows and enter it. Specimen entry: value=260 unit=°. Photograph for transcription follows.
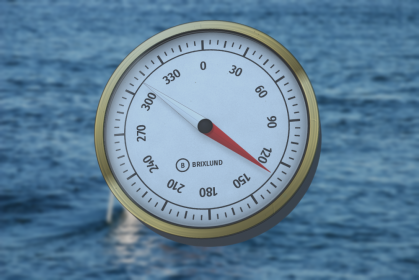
value=130 unit=°
